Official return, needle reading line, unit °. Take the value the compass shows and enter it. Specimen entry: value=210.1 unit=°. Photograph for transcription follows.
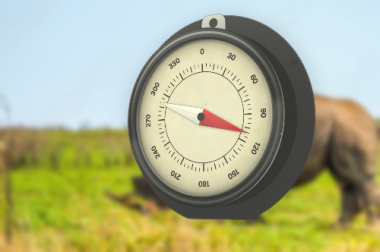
value=110 unit=°
